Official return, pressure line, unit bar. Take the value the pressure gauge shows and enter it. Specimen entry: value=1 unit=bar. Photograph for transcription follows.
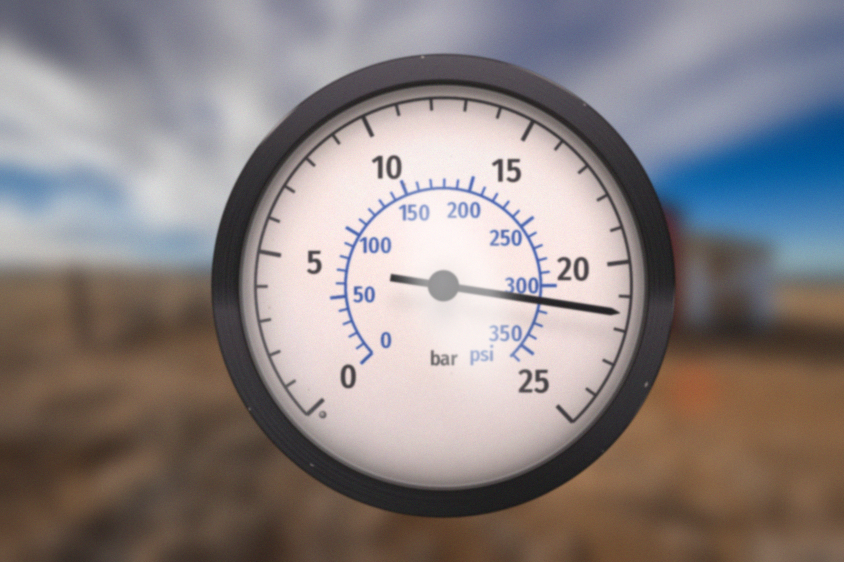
value=21.5 unit=bar
